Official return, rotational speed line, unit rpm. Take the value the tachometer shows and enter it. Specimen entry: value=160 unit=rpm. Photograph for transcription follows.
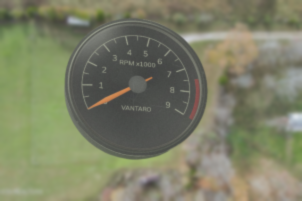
value=0 unit=rpm
